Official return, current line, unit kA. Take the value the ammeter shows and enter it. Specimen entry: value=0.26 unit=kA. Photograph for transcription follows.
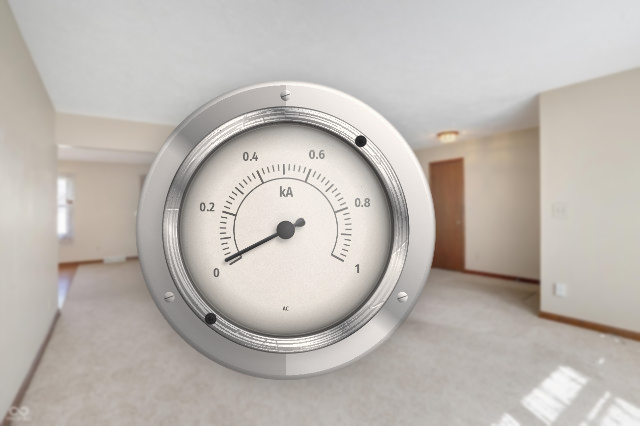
value=0.02 unit=kA
